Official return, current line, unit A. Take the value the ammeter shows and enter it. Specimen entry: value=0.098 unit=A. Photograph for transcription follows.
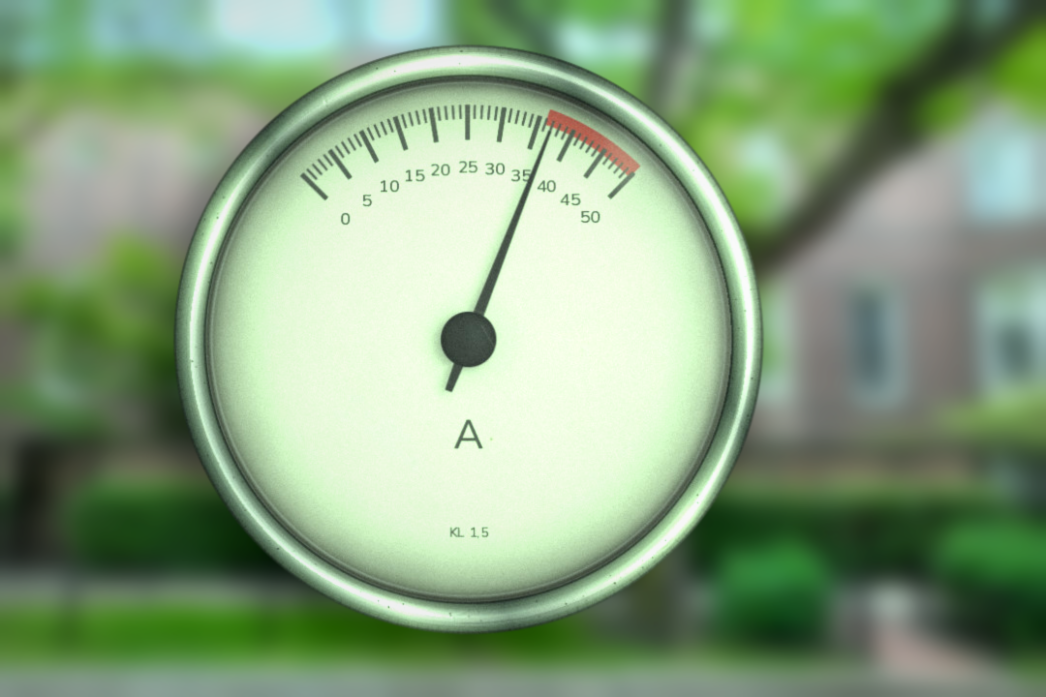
value=37 unit=A
